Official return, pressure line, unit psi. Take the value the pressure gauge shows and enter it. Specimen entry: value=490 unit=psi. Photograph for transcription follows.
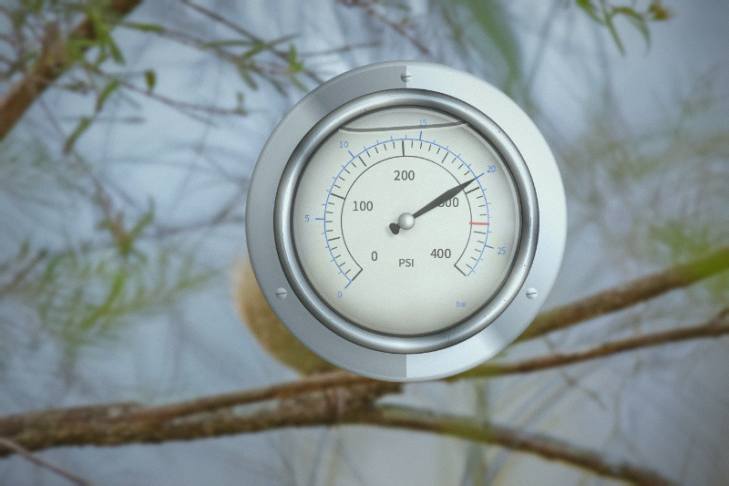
value=290 unit=psi
